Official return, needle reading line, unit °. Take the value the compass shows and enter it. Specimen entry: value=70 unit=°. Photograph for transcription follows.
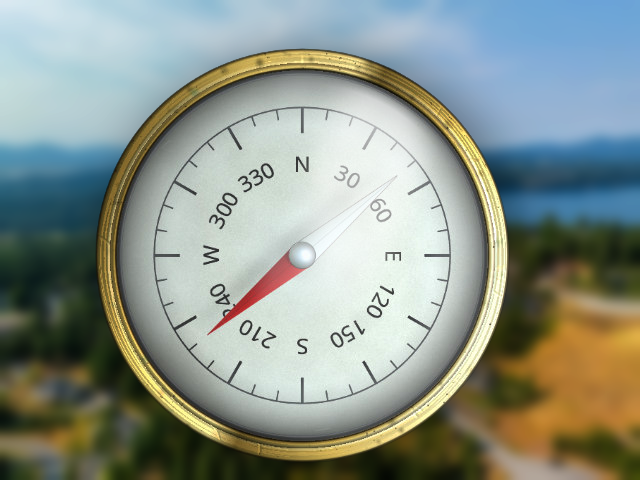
value=230 unit=°
